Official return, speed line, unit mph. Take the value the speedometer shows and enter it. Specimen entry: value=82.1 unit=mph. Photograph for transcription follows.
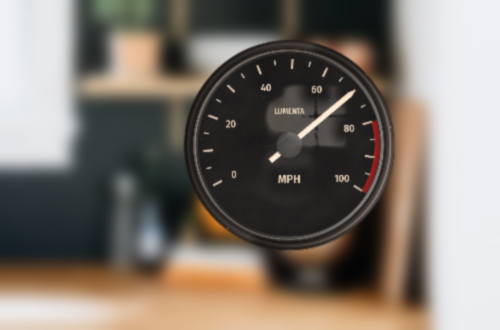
value=70 unit=mph
